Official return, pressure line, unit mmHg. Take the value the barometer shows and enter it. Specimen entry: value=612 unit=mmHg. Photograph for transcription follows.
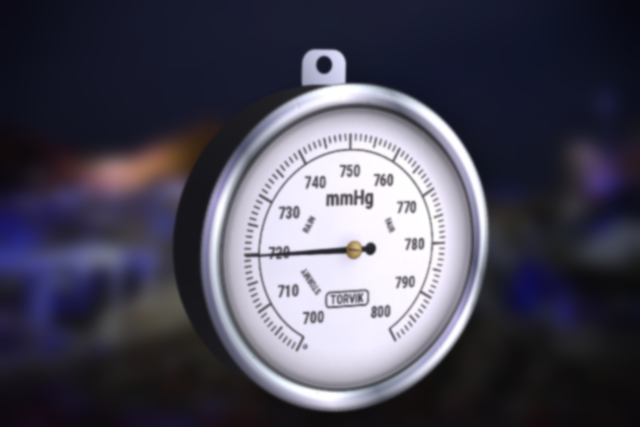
value=720 unit=mmHg
